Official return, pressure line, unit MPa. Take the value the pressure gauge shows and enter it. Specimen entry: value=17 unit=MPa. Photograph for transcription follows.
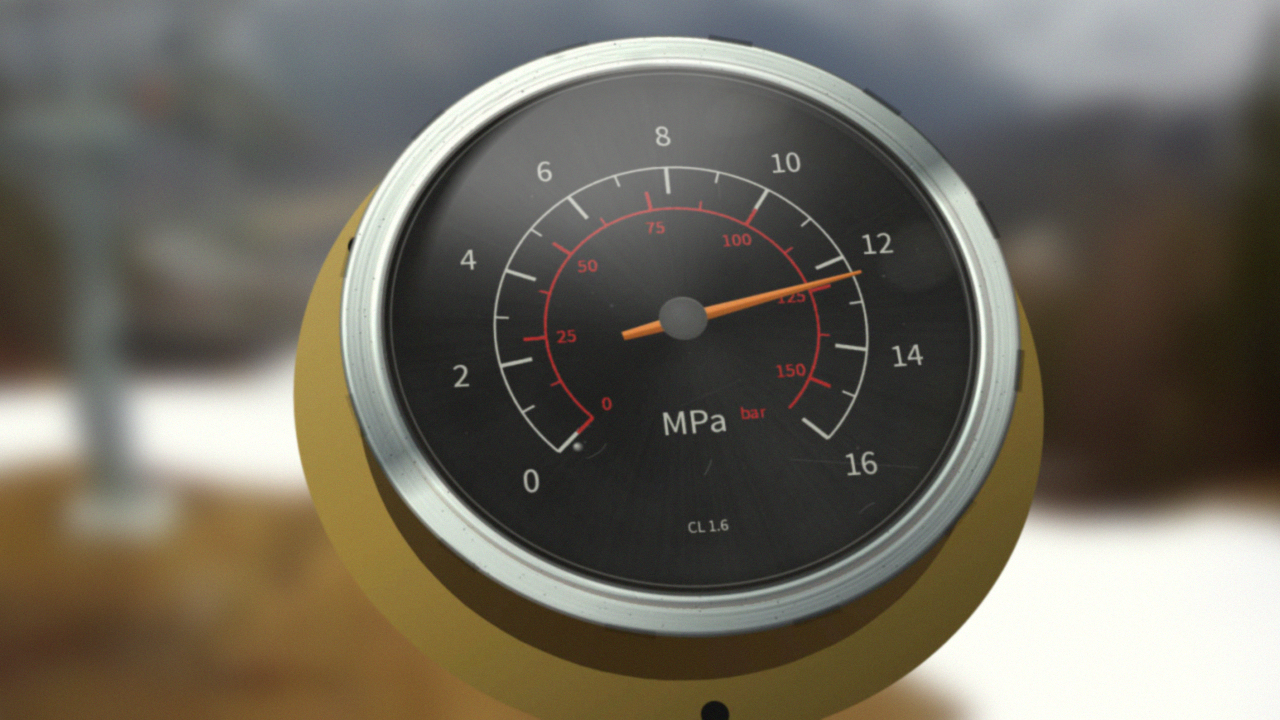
value=12.5 unit=MPa
